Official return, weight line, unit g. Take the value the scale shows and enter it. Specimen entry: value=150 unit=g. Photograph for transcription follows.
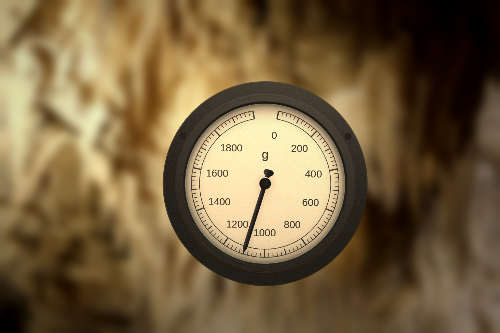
value=1100 unit=g
